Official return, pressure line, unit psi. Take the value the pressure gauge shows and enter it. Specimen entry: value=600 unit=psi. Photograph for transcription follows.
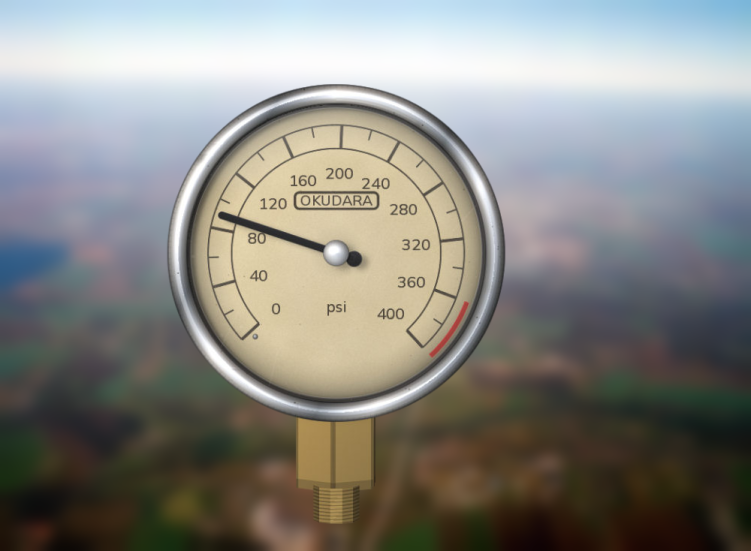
value=90 unit=psi
